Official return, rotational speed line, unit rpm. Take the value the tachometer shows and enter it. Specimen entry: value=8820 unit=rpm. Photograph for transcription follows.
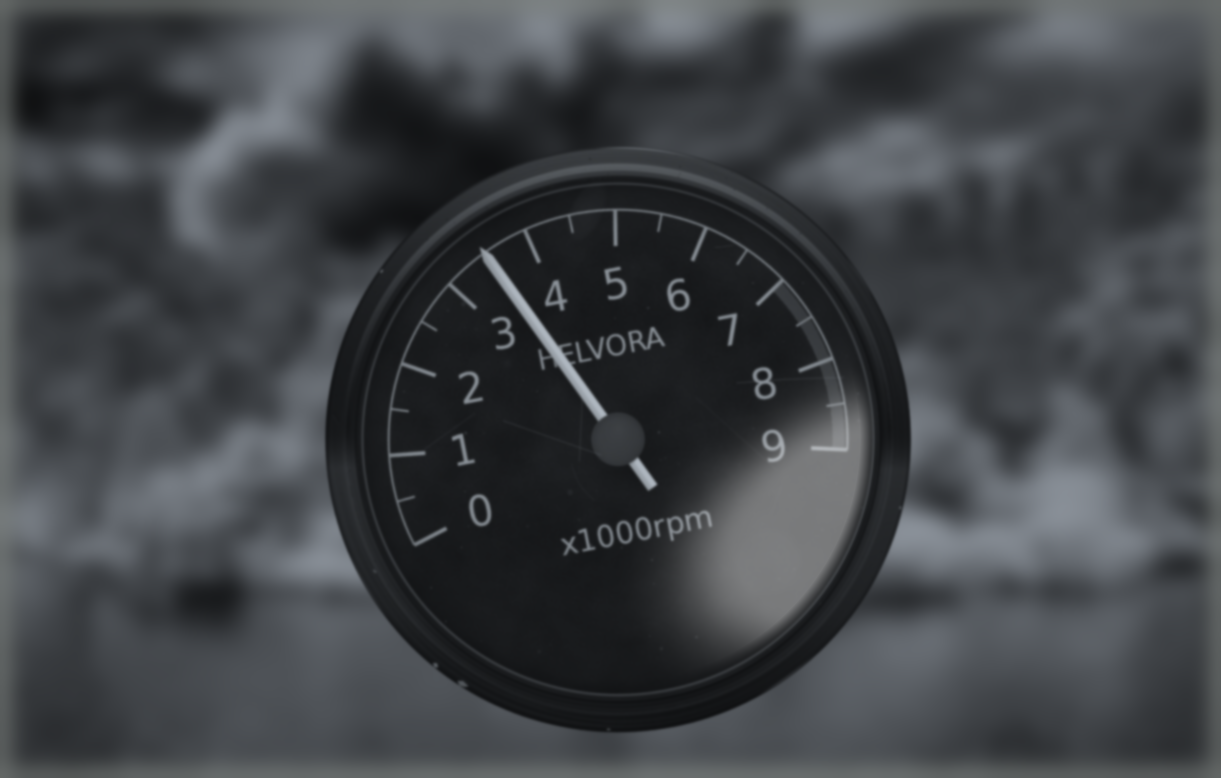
value=3500 unit=rpm
